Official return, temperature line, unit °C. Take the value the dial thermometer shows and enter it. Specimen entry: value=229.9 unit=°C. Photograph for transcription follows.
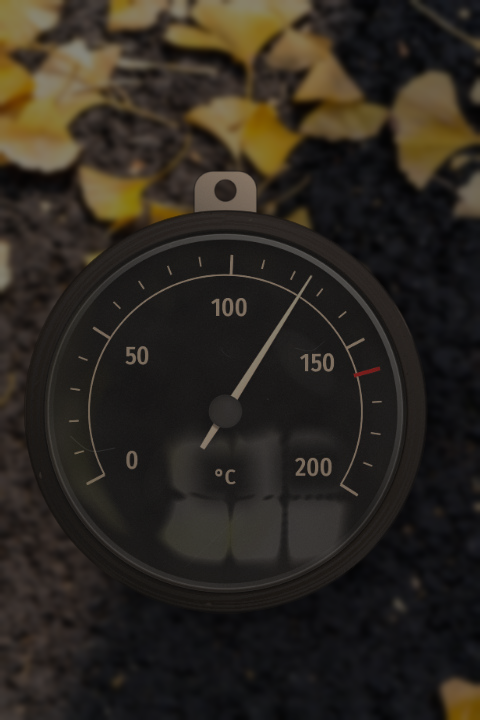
value=125 unit=°C
